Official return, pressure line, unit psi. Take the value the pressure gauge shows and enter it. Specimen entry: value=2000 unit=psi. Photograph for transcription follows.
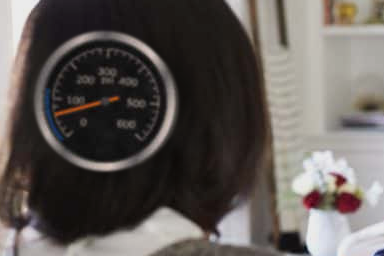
value=60 unit=psi
